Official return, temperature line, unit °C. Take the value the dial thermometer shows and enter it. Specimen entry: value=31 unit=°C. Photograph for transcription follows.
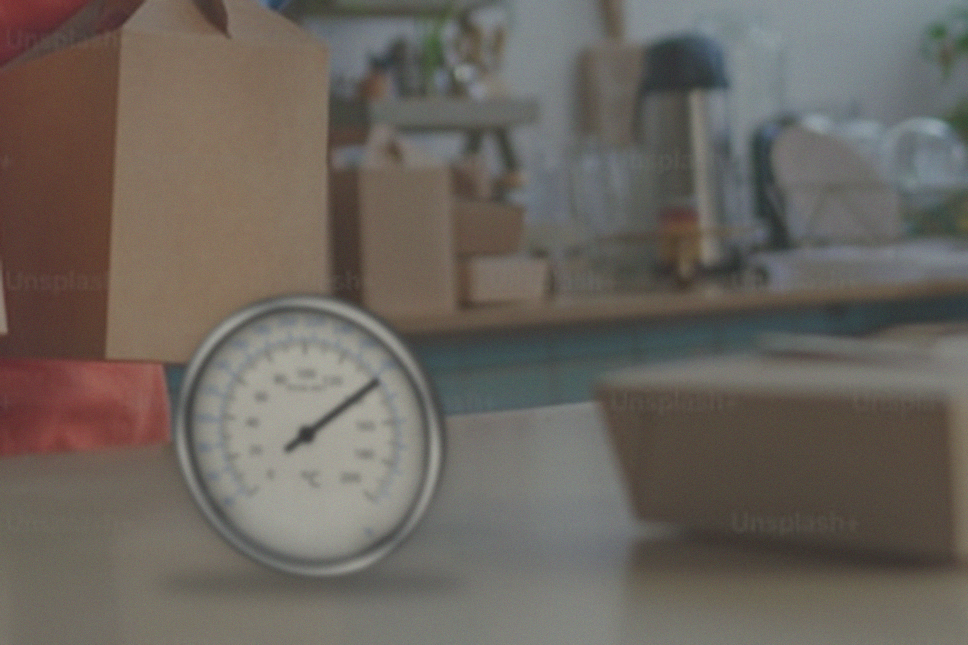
value=140 unit=°C
